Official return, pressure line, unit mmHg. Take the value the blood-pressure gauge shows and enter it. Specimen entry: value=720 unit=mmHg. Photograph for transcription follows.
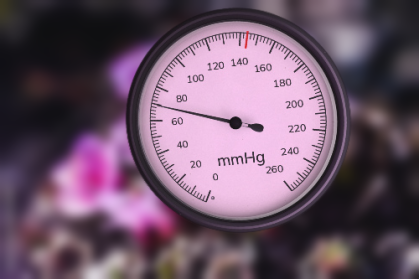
value=70 unit=mmHg
